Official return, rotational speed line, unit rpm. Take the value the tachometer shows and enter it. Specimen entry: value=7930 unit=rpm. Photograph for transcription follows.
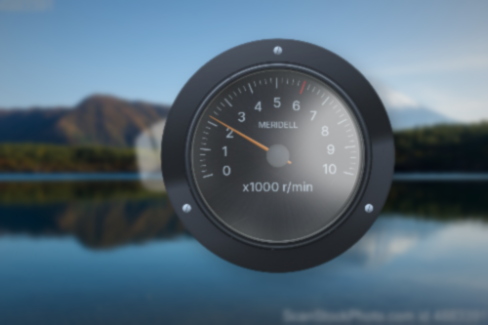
value=2200 unit=rpm
